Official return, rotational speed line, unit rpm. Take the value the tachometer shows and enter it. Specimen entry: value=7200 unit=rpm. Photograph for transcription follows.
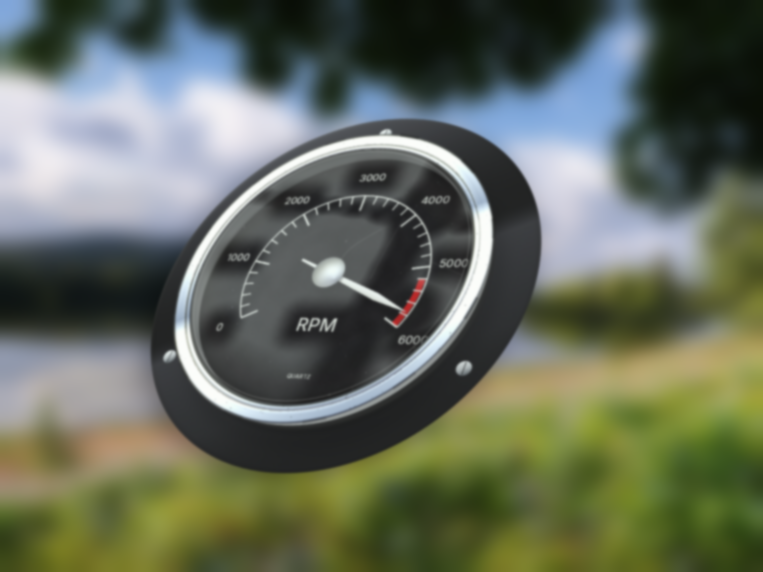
value=5800 unit=rpm
